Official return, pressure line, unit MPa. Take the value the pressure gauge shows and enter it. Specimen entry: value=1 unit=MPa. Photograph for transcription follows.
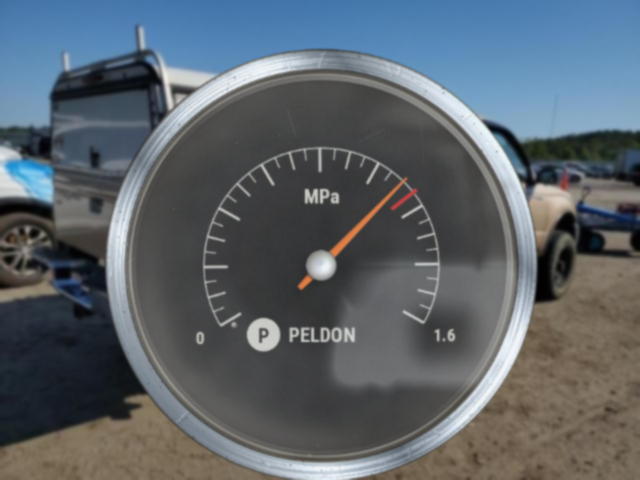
value=1.1 unit=MPa
